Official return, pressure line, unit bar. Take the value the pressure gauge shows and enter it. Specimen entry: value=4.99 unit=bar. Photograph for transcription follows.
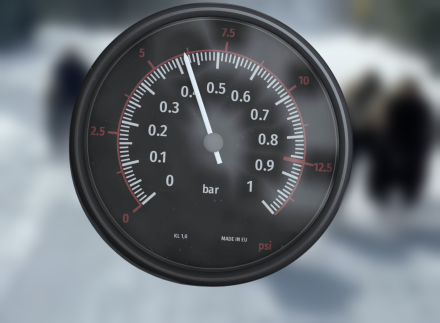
value=0.42 unit=bar
